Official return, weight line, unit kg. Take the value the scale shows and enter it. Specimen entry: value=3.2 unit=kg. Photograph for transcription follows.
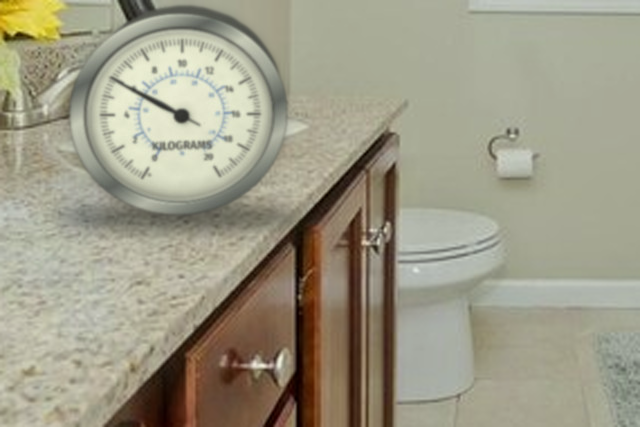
value=6 unit=kg
